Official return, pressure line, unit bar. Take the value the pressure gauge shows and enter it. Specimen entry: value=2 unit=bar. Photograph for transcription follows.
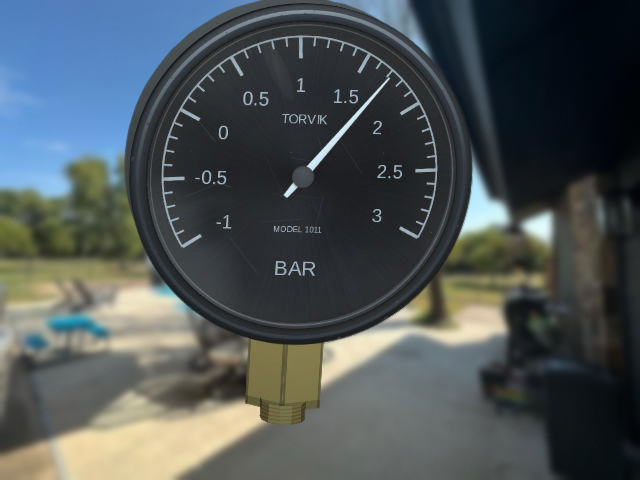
value=1.7 unit=bar
